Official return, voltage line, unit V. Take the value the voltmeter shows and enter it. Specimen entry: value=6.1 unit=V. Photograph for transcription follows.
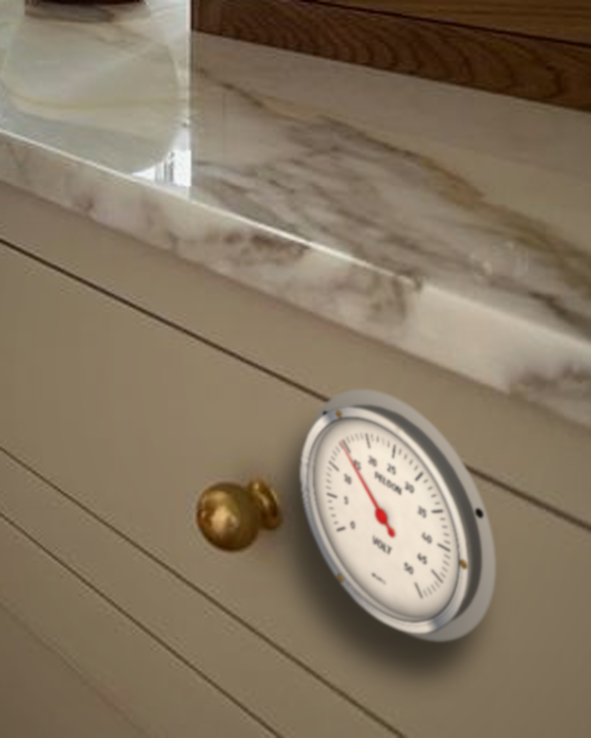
value=15 unit=V
